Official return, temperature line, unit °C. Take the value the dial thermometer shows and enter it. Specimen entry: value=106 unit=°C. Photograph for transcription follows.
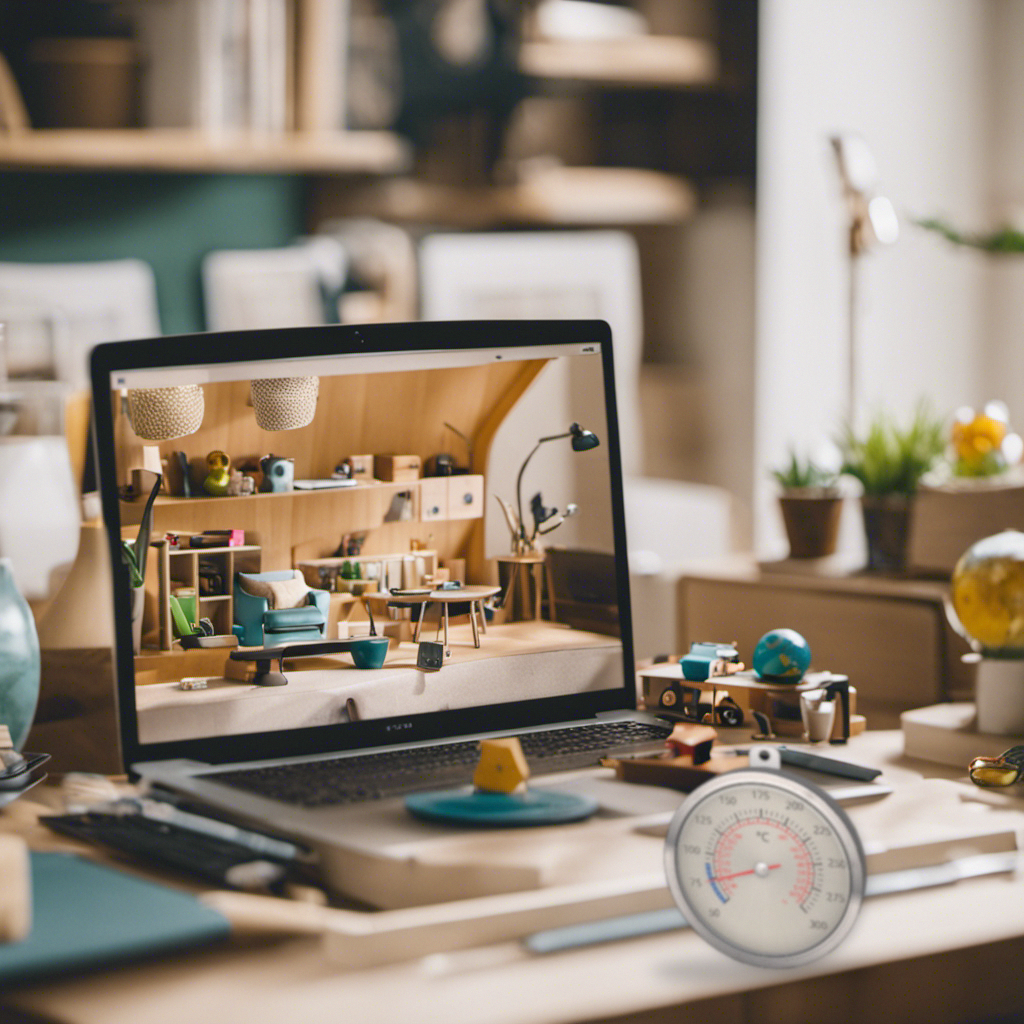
value=75 unit=°C
